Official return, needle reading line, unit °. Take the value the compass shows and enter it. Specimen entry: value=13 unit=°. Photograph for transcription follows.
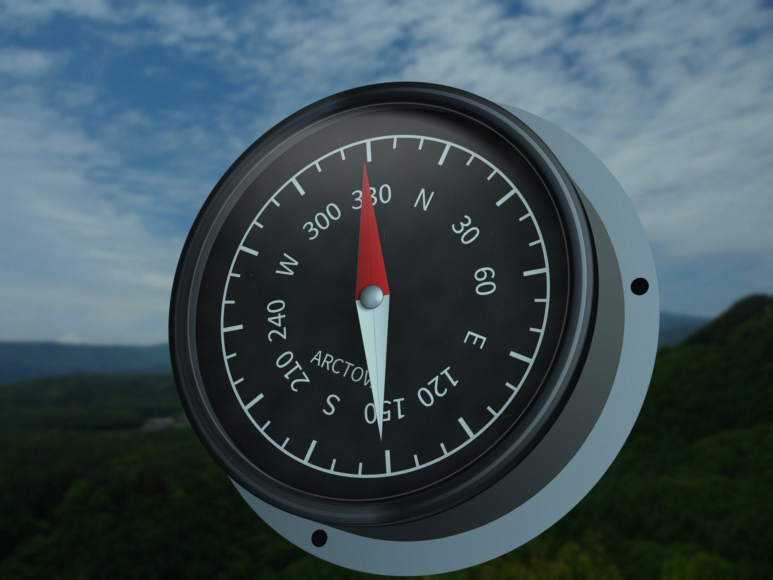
value=330 unit=°
